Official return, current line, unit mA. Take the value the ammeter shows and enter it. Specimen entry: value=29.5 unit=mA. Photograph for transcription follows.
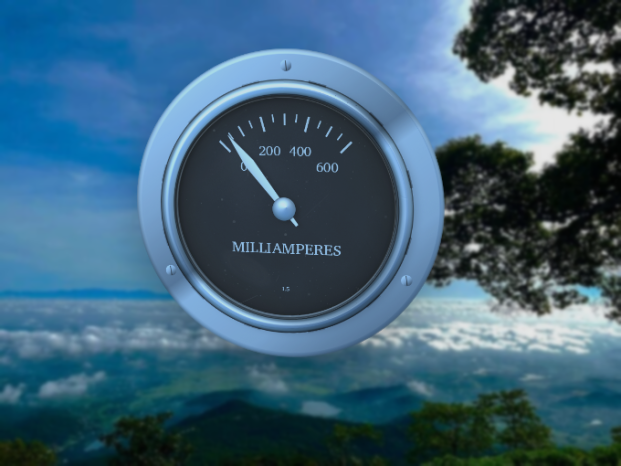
value=50 unit=mA
